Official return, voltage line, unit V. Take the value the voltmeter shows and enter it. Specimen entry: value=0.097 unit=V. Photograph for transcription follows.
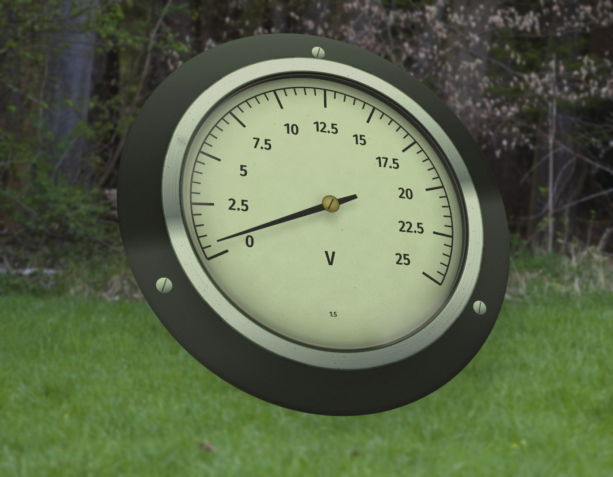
value=0.5 unit=V
